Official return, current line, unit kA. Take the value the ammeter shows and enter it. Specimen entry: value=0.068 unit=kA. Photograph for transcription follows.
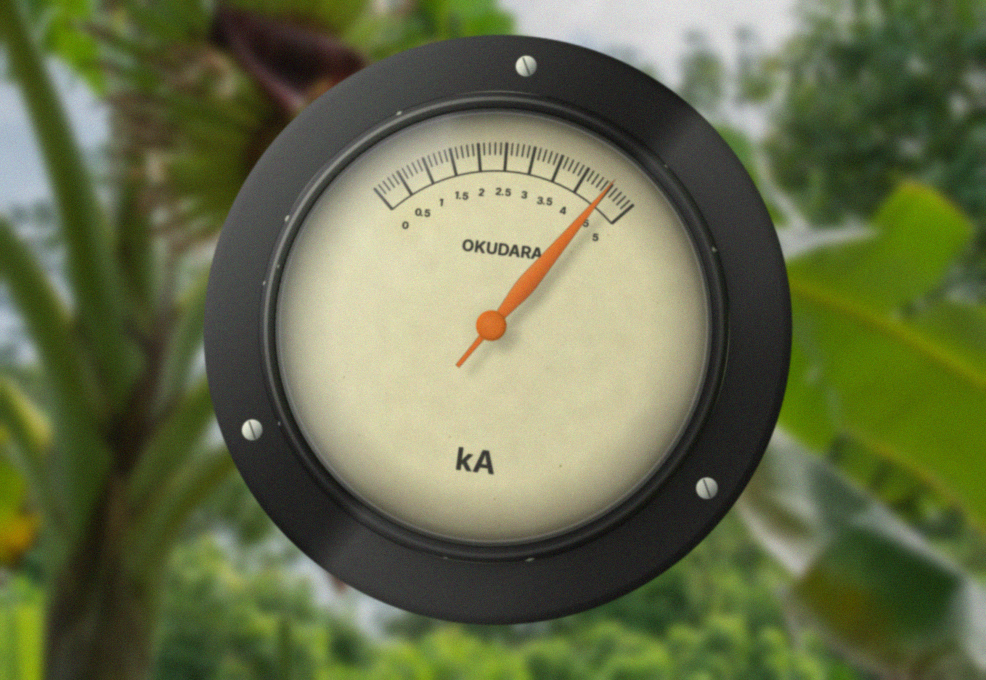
value=4.5 unit=kA
